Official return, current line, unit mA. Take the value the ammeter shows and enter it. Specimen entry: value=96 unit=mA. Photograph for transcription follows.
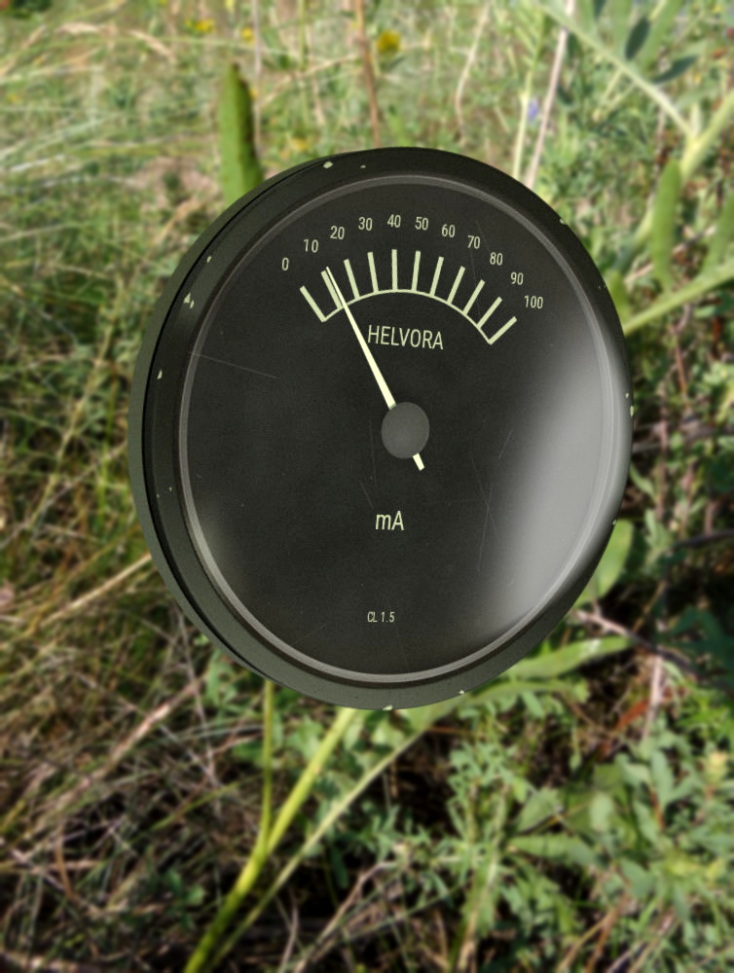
value=10 unit=mA
